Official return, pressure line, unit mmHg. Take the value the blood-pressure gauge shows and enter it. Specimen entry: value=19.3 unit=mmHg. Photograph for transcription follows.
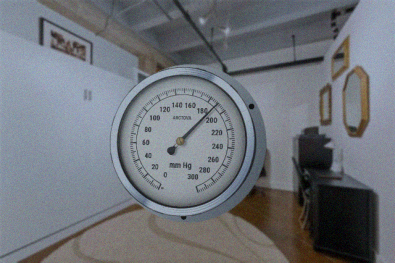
value=190 unit=mmHg
